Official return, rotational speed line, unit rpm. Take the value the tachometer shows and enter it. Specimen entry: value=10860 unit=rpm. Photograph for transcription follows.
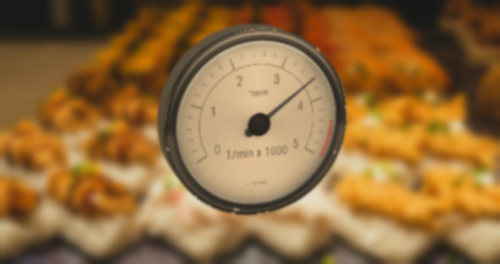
value=3600 unit=rpm
